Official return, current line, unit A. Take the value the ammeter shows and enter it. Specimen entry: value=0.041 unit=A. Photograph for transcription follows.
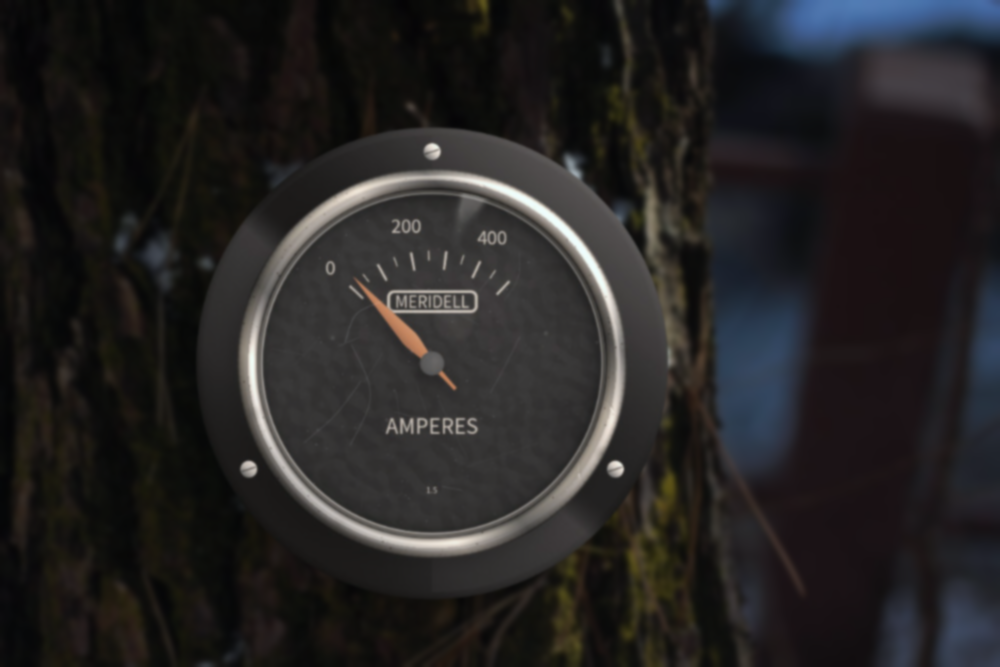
value=25 unit=A
